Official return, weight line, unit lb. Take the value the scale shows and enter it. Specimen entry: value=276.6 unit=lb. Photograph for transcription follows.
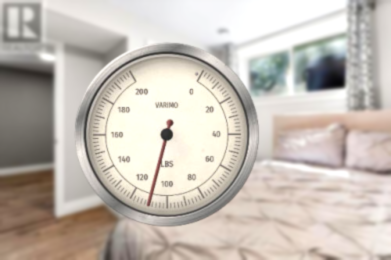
value=110 unit=lb
